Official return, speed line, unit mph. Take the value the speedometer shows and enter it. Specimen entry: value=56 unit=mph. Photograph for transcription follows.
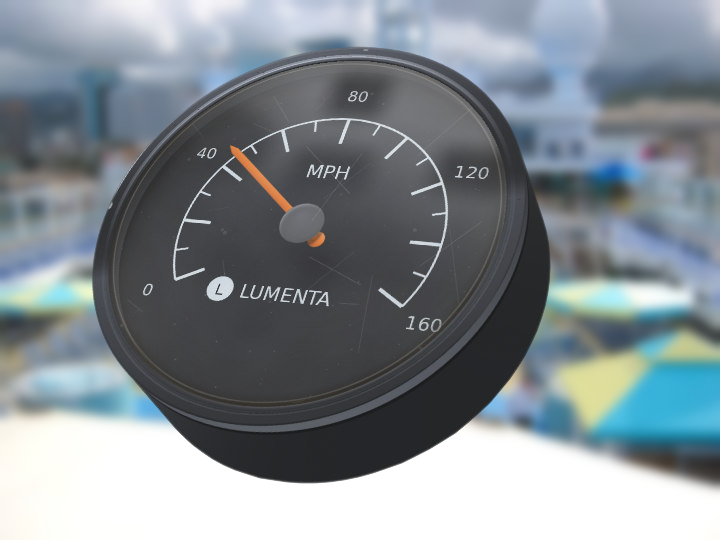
value=45 unit=mph
